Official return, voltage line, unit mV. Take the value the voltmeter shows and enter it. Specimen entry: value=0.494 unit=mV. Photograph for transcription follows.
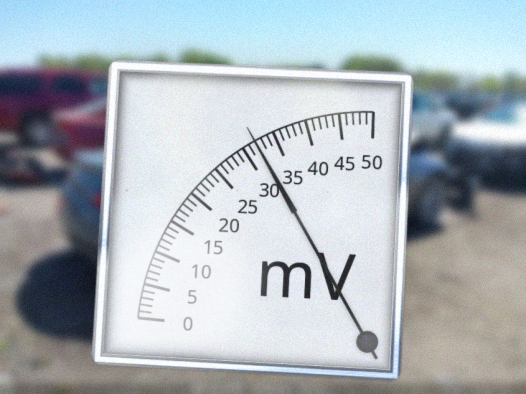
value=32 unit=mV
